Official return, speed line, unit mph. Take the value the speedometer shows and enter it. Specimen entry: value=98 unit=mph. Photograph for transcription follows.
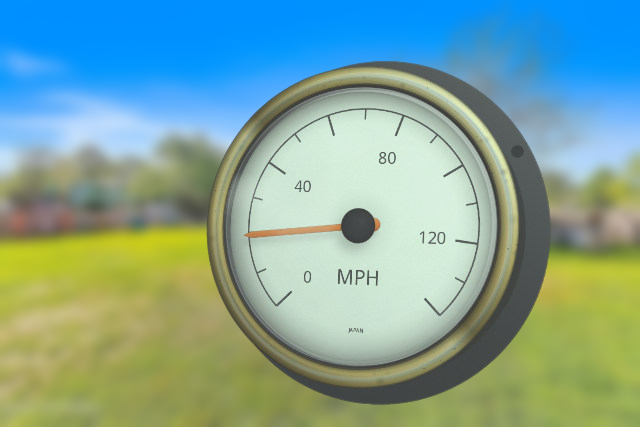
value=20 unit=mph
